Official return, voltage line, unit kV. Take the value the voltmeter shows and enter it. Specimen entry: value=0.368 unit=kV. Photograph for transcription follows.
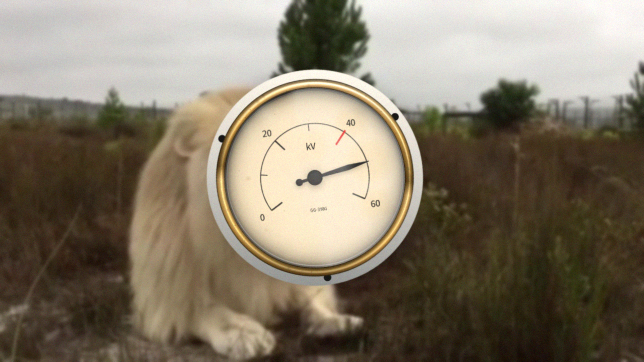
value=50 unit=kV
